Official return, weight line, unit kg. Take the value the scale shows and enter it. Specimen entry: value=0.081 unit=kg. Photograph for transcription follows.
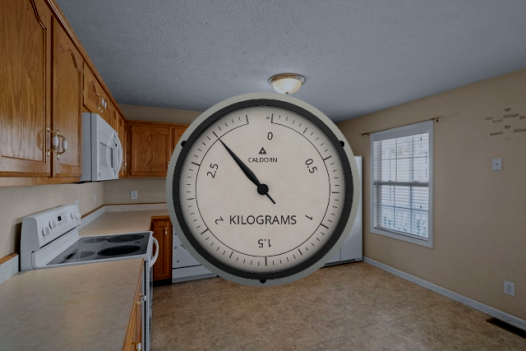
value=2.75 unit=kg
